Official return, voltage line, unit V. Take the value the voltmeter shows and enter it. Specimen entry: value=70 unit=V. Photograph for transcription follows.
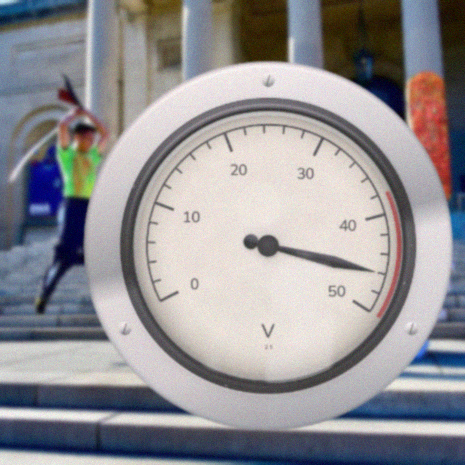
value=46 unit=V
